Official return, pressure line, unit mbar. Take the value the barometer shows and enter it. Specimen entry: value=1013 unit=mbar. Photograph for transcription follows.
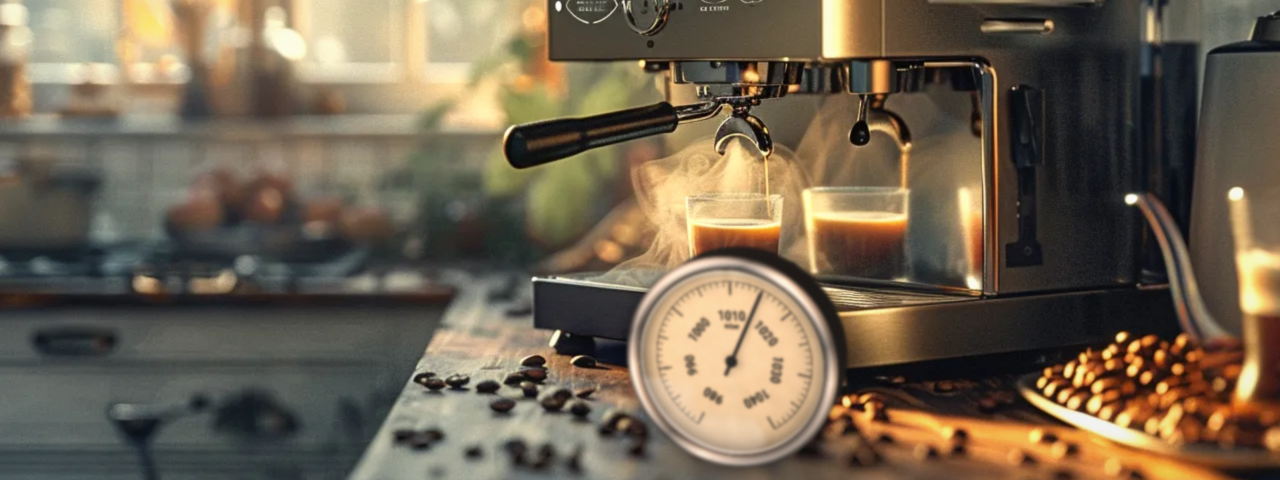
value=1015 unit=mbar
